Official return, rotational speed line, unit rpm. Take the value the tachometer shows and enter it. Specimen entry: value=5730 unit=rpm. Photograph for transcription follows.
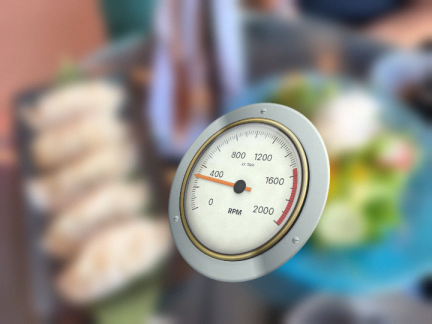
value=300 unit=rpm
